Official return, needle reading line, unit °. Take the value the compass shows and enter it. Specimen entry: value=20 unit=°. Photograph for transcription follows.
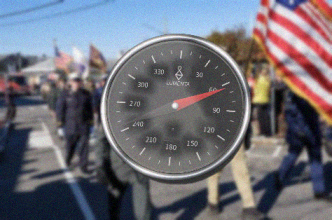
value=65 unit=°
